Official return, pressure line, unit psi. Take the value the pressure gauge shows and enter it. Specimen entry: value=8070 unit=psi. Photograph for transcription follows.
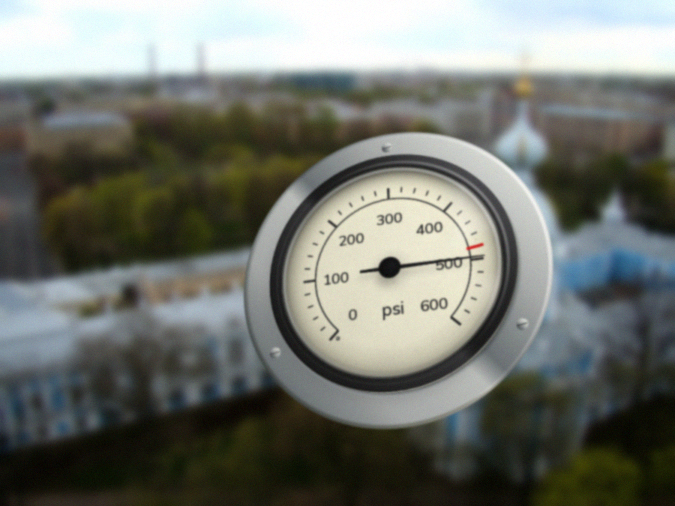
value=500 unit=psi
